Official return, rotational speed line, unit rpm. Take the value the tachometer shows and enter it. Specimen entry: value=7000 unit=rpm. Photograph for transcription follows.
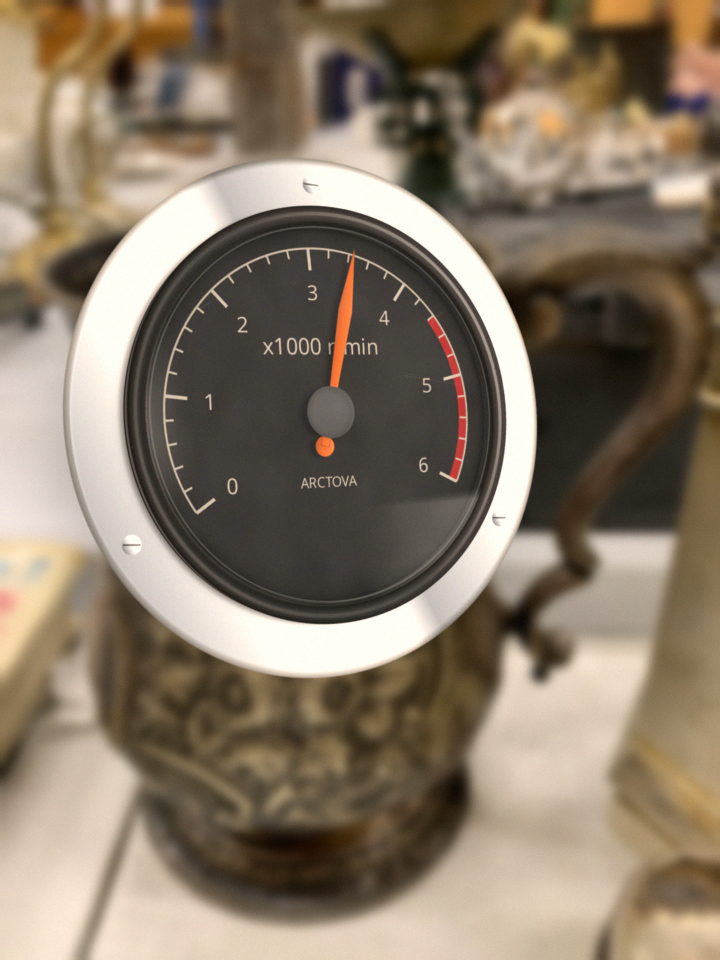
value=3400 unit=rpm
